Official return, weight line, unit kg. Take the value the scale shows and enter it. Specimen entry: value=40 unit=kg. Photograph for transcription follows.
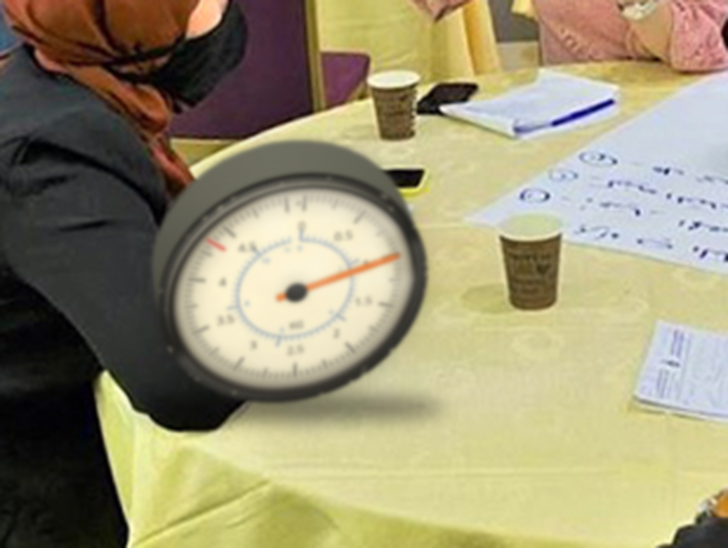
value=1 unit=kg
